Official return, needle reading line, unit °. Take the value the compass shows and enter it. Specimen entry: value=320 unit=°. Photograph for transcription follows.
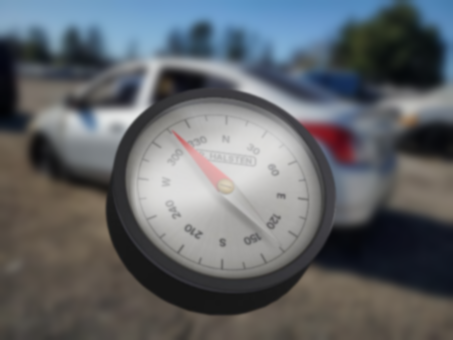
value=315 unit=°
